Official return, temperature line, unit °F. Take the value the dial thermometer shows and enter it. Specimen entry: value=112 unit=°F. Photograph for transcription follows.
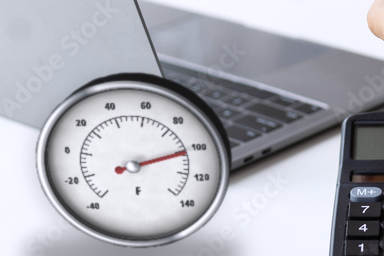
value=100 unit=°F
